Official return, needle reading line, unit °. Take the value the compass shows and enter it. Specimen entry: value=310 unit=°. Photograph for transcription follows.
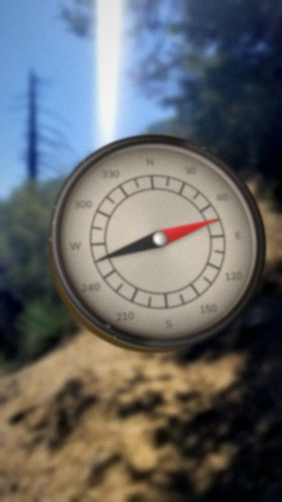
value=75 unit=°
